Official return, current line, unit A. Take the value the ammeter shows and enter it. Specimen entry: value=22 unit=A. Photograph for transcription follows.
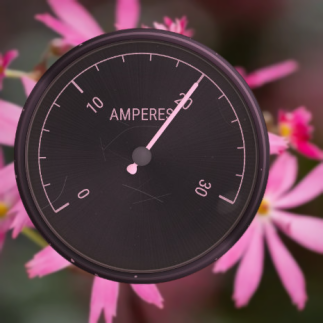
value=20 unit=A
